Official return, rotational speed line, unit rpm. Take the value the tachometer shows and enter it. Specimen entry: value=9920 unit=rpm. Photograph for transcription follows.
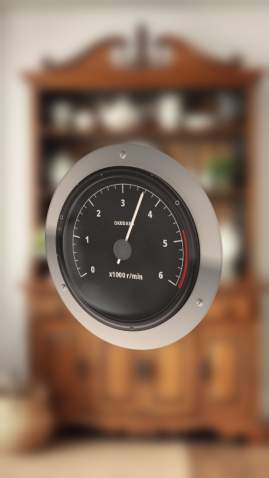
value=3600 unit=rpm
